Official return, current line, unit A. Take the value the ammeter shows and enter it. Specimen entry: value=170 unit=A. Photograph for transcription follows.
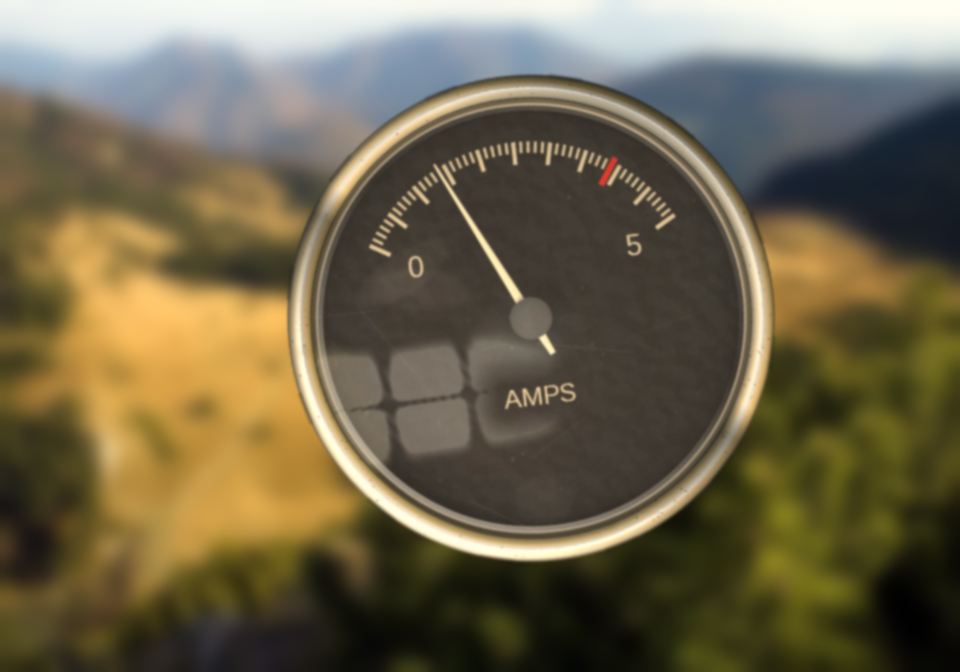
value=1.4 unit=A
